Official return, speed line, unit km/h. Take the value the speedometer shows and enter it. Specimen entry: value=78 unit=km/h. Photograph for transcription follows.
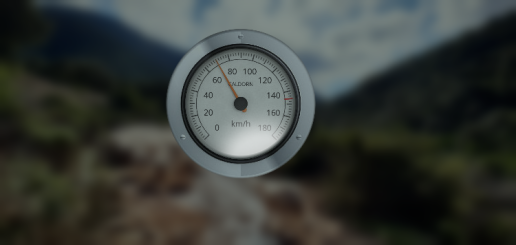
value=70 unit=km/h
